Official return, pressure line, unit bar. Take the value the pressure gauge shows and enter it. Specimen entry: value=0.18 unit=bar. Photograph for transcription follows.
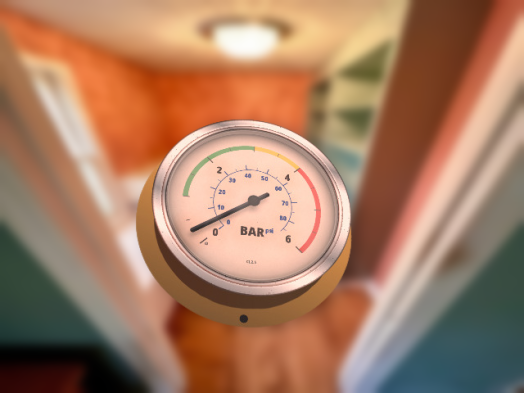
value=0.25 unit=bar
